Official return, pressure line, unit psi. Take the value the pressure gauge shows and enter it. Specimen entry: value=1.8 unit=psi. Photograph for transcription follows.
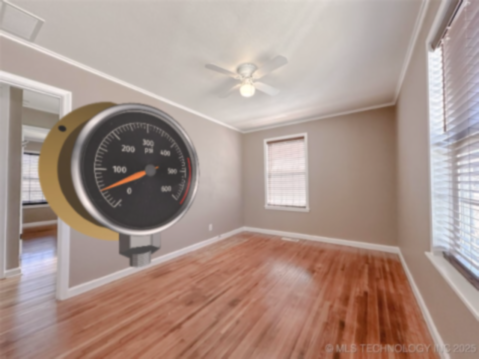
value=50 unit=psi
